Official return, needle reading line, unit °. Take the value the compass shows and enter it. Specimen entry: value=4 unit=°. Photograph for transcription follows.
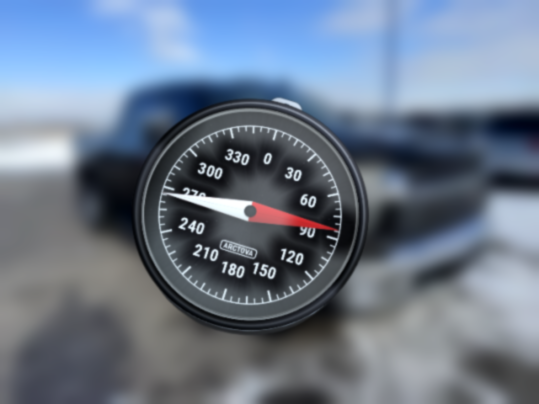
value=85 unit=°
